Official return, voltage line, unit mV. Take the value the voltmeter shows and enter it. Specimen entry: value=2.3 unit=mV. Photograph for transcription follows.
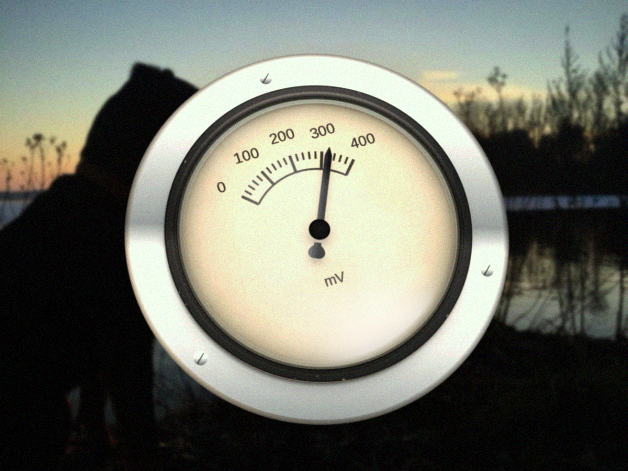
value=320 unit=mV
